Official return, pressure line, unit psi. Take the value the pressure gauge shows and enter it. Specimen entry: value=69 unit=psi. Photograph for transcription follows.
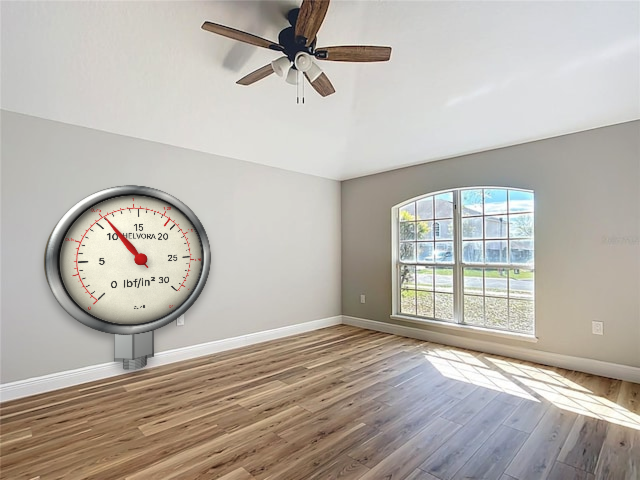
value=11 unit=psi
